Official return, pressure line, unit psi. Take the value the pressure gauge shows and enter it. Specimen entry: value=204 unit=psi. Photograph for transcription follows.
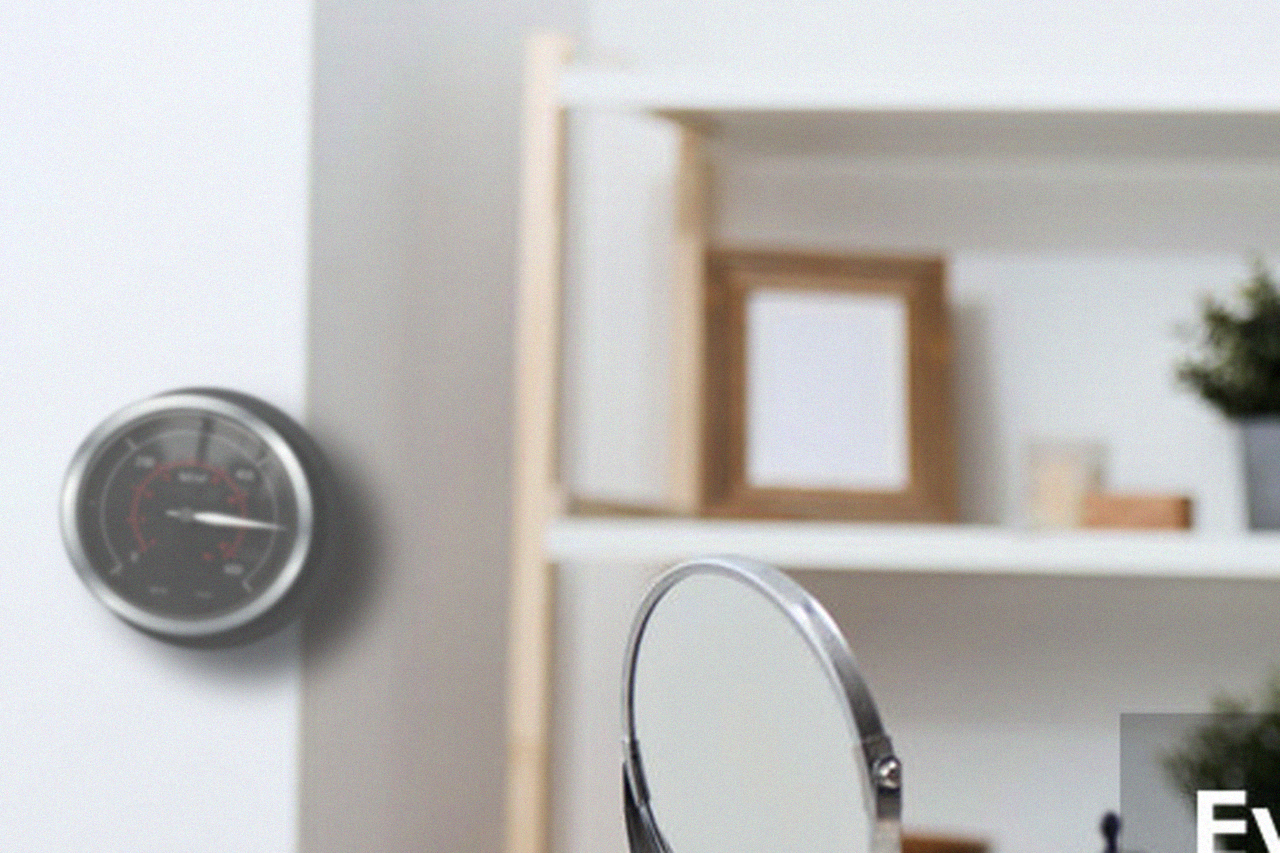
value=500 unit=psi
